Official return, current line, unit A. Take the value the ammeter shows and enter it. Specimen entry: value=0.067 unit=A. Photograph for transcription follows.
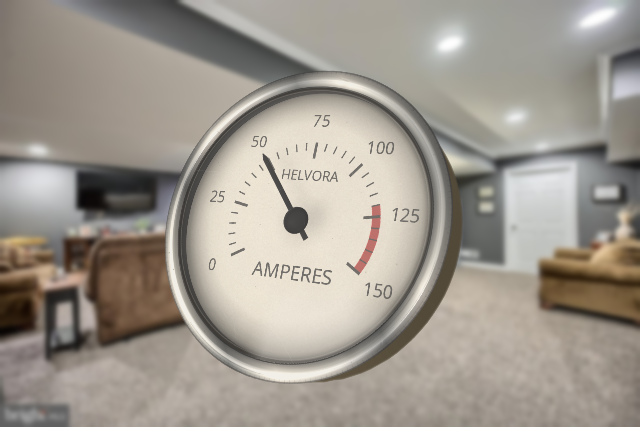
value=50 unit=A
